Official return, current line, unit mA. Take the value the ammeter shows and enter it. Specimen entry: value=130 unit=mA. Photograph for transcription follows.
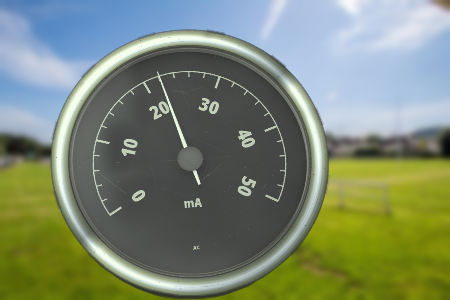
value=22 unit=mA
